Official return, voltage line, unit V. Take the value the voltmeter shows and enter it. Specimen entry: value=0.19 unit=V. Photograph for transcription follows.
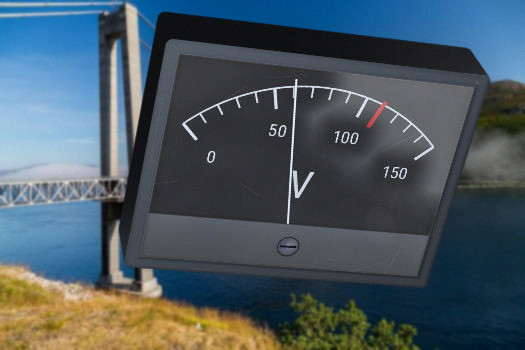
value=60 unit=V
